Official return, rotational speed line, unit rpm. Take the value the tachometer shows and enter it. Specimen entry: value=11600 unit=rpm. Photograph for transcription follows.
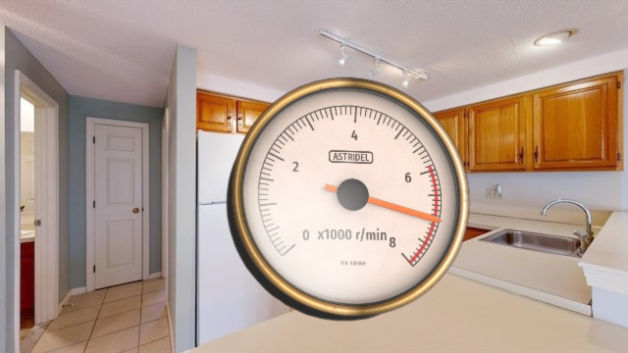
value=7000 unit=rpm
